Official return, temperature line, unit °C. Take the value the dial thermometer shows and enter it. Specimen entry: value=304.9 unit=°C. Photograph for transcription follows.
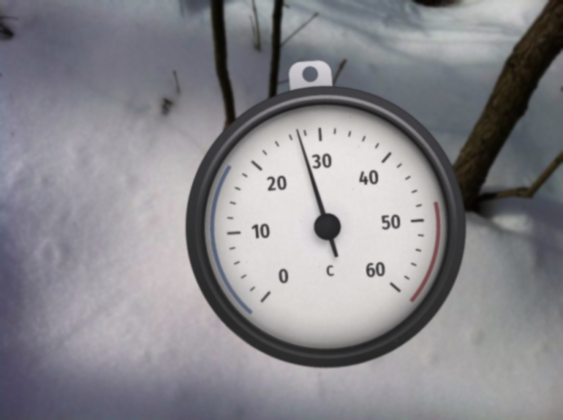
value=27 unit=°C
